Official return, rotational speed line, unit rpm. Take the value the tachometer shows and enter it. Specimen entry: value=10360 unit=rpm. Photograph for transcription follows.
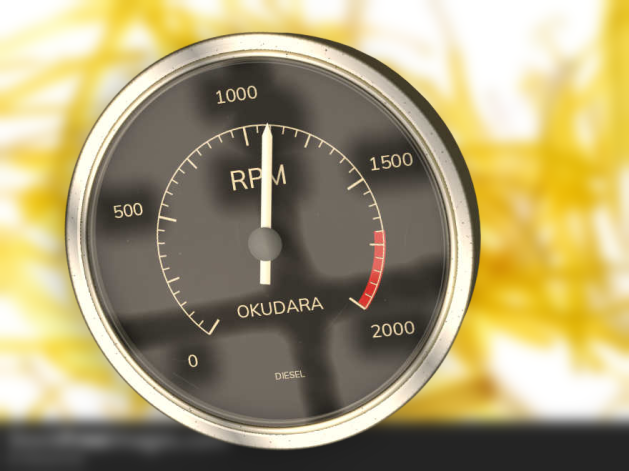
value=1100 unit=rpm
